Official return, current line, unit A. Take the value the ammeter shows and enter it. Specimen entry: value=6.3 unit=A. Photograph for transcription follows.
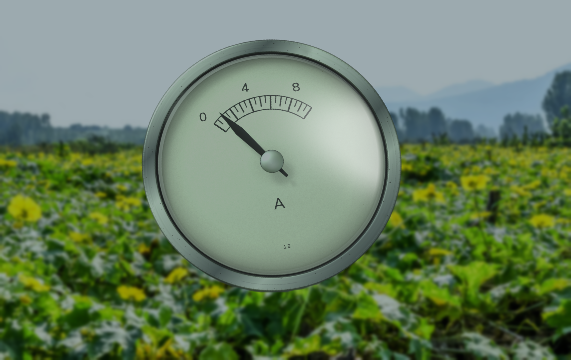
value=1 unit=A
